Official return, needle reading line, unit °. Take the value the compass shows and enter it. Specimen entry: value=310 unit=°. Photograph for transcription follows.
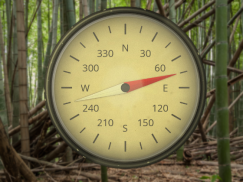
value=75 unit=°
